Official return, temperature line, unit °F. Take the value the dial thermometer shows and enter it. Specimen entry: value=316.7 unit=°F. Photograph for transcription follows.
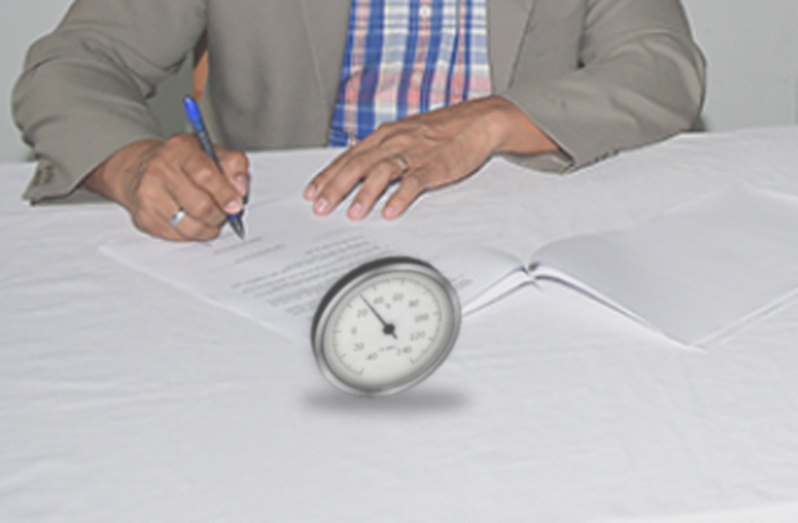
value=30 unit=°F
